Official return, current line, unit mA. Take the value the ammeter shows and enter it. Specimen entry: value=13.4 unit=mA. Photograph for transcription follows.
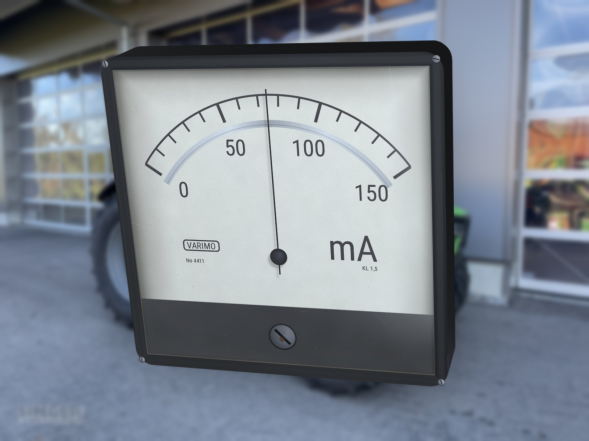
value=75 unit=mA
